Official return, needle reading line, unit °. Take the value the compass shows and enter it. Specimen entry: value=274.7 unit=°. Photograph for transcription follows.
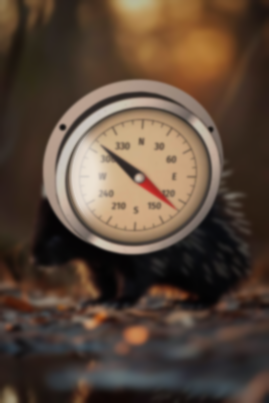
value=130 unit=°
